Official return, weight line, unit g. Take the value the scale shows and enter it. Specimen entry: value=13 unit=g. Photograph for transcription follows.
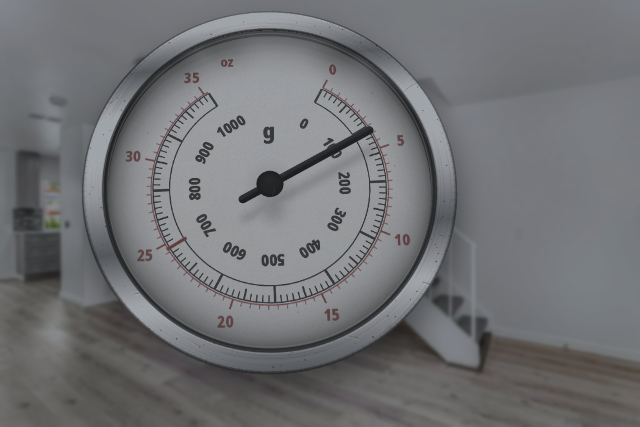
value=110 unit=g
